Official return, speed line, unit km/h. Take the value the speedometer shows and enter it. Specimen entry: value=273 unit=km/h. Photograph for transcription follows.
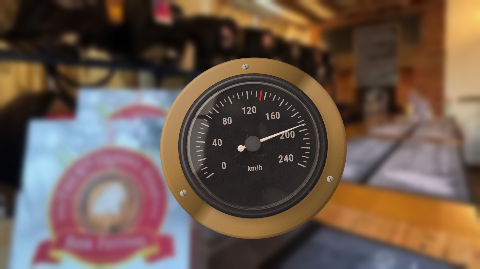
value=195 unit=km/h
